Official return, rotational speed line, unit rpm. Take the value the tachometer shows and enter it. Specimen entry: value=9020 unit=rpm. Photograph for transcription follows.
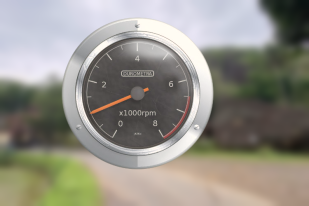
value=1000 unit=rpm
